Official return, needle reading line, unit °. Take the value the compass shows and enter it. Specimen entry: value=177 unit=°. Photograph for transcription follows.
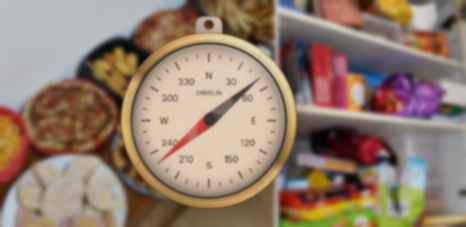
value=230 unit=°
